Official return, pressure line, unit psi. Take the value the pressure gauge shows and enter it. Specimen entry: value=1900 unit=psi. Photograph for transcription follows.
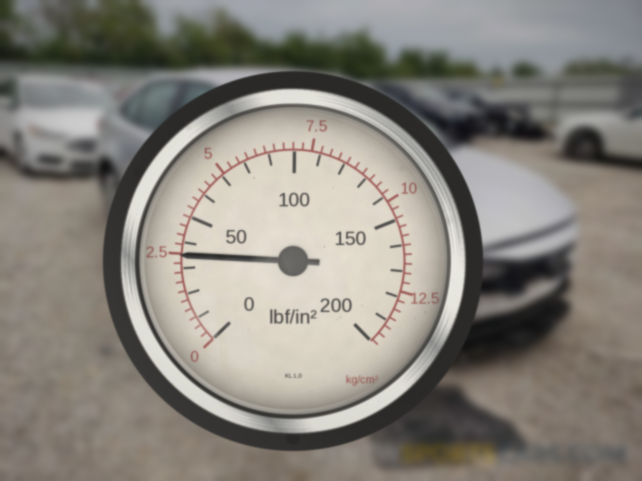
value=35 unit=psi
